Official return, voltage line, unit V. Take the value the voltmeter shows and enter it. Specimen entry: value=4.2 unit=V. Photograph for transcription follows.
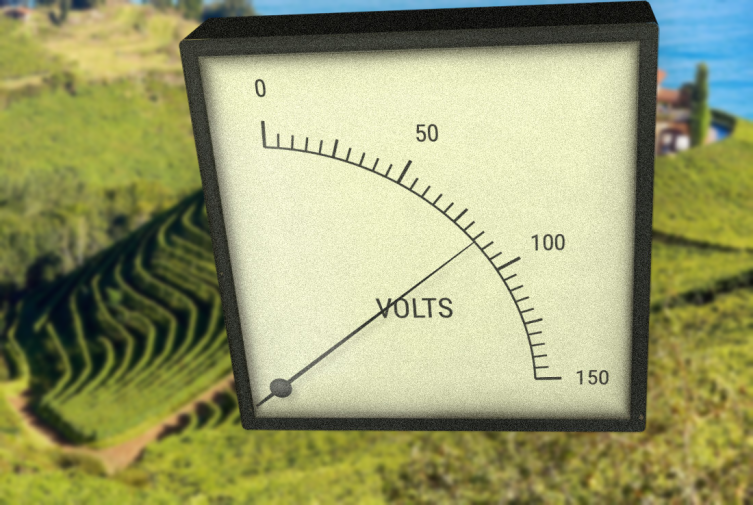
value=85 unit=V
